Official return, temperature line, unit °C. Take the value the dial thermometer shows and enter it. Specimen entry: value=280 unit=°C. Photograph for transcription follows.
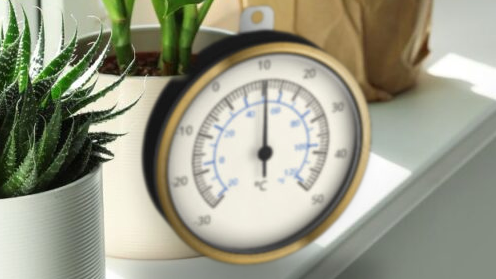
value=10 unit=°C
